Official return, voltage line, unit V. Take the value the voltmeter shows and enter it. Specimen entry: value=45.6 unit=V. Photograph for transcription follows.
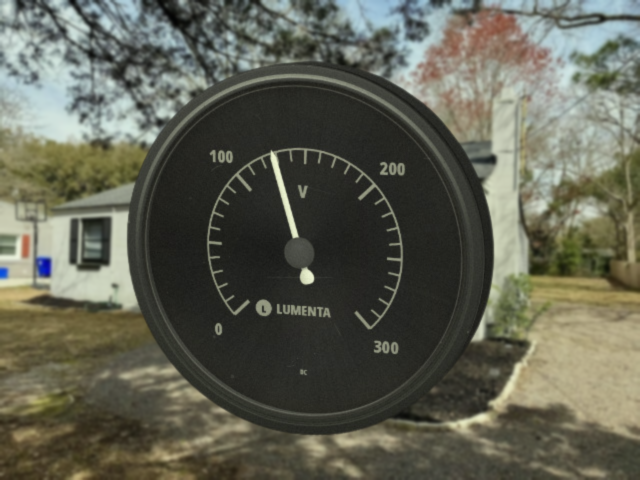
value=130 unit=V
